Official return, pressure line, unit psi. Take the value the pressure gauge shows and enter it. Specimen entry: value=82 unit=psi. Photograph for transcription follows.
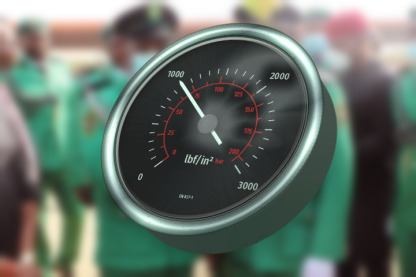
value=1000 unit=psi
